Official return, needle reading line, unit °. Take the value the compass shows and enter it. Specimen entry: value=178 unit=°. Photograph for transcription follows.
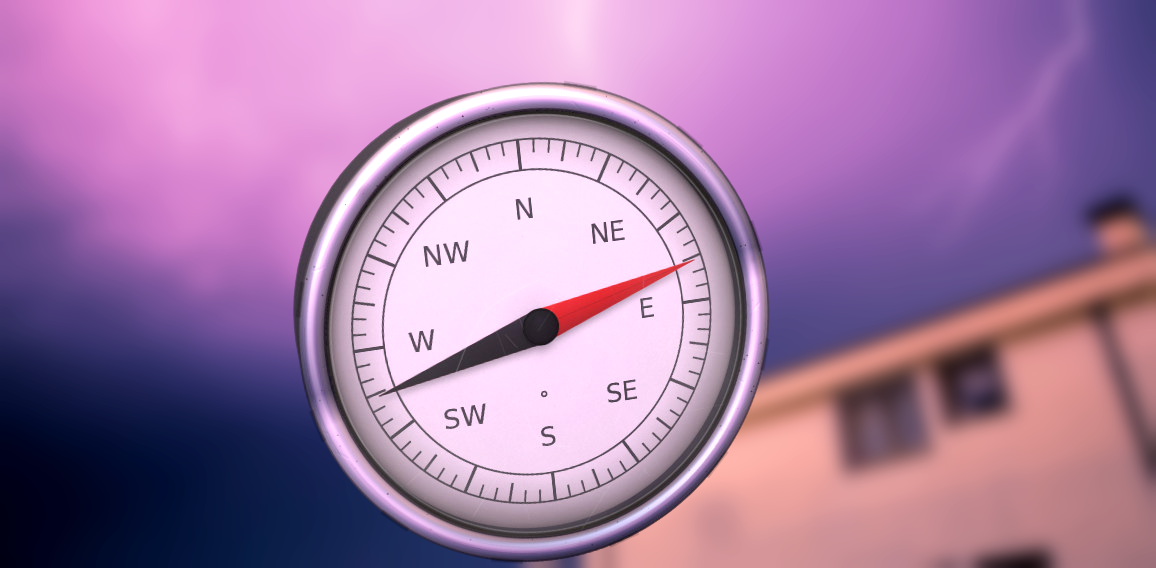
value=75 unit=°
